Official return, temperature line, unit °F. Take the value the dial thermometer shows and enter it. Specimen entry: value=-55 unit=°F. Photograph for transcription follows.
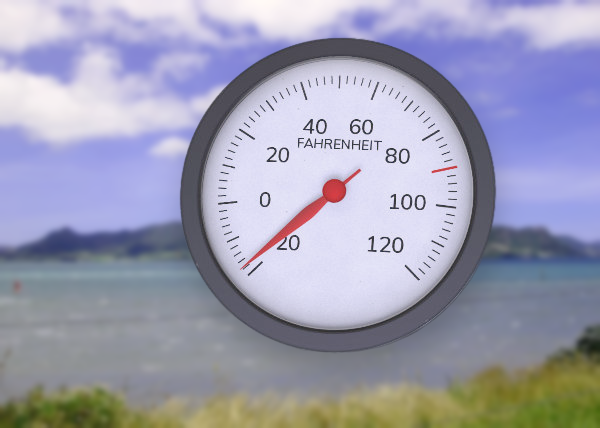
value=-18 unit=°F
